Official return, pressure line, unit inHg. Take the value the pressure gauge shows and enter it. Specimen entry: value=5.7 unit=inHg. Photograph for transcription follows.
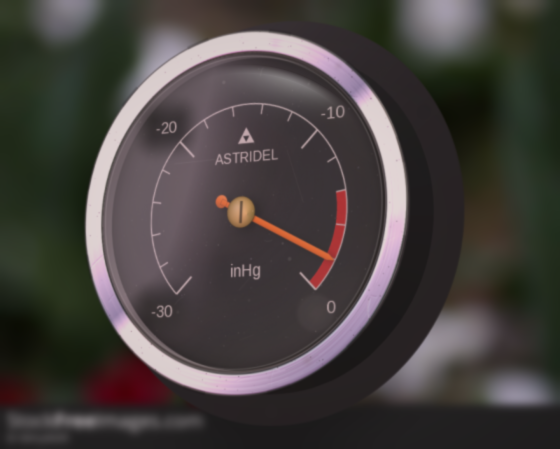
value=-2 unit=inHg
